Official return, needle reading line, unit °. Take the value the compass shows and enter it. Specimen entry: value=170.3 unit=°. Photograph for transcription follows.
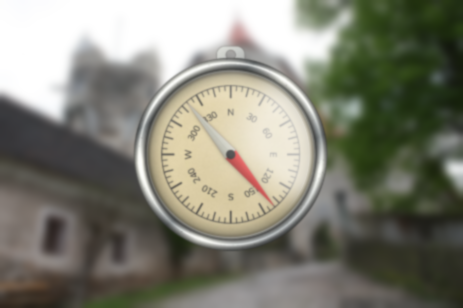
value=140 unit=°
